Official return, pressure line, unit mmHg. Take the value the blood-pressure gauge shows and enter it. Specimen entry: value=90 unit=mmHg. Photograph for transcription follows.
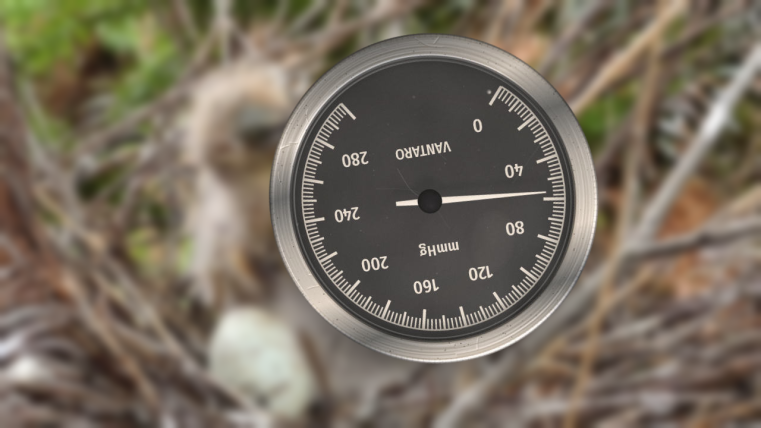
value=56 unit=mmHg
